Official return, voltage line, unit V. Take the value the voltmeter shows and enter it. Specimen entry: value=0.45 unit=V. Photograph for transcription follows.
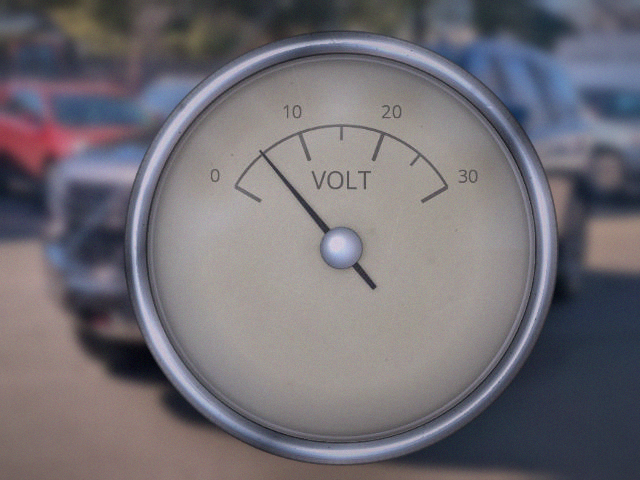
value=5 unit=V
